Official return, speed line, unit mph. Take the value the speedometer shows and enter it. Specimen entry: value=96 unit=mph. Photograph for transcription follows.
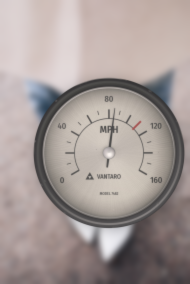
value=85 unit=mph
